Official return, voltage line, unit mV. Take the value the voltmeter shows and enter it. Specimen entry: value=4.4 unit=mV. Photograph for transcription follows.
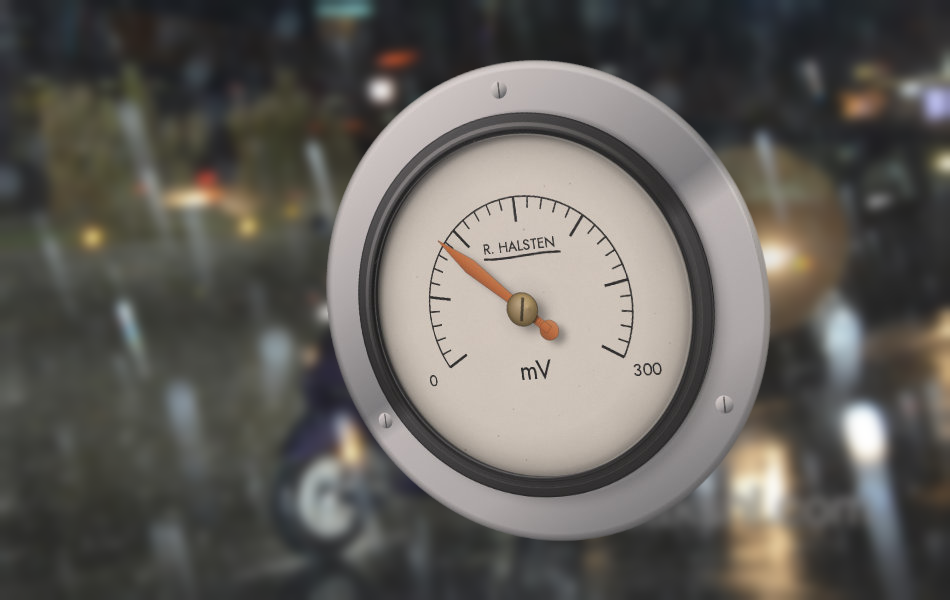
value=90 unit=mV
